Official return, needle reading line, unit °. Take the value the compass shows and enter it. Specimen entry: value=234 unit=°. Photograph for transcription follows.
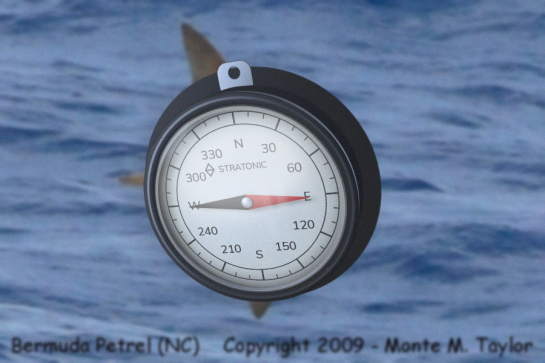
value=90 unit=°
